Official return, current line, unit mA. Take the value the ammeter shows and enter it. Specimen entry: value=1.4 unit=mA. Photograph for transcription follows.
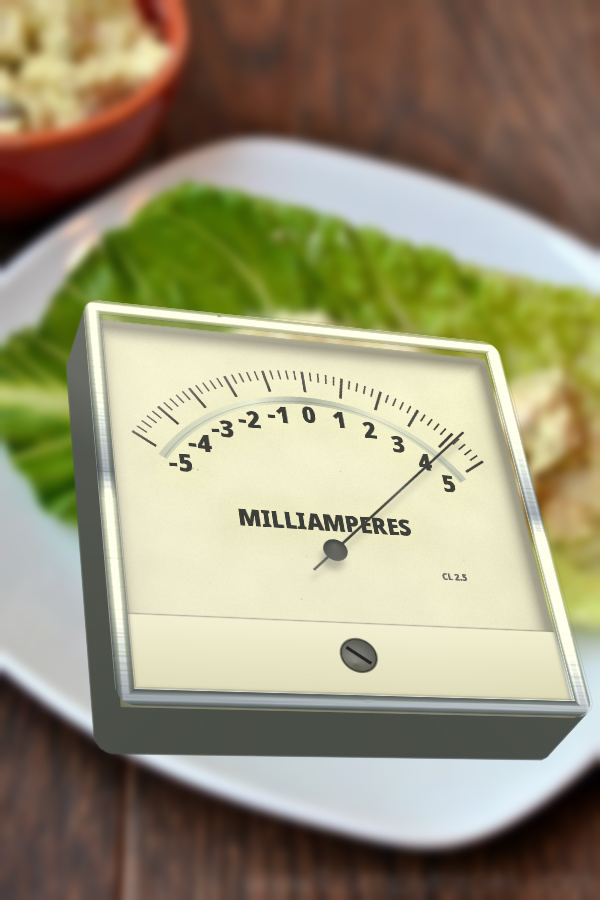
value=4.2 unit=mA
